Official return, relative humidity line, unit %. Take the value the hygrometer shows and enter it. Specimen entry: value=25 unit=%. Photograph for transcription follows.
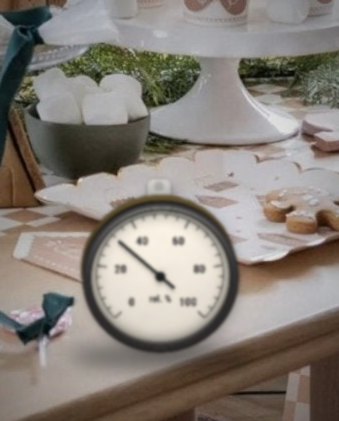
value=32 unit=%
